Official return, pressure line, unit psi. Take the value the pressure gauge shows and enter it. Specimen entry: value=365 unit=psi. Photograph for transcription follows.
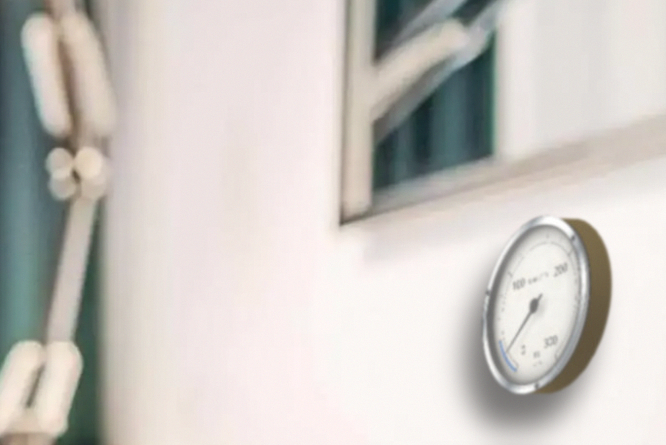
value=20 unit=psi
